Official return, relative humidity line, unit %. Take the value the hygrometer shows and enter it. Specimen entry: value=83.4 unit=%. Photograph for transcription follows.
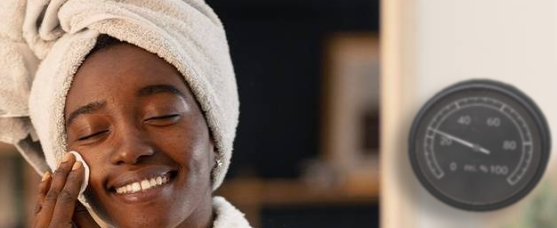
value=24 unit=%
